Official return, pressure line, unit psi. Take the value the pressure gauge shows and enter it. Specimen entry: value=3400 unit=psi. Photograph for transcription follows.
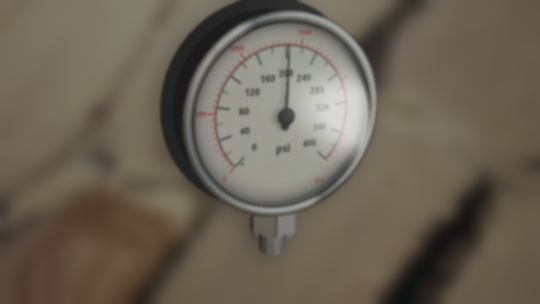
value=200 unit=psi
